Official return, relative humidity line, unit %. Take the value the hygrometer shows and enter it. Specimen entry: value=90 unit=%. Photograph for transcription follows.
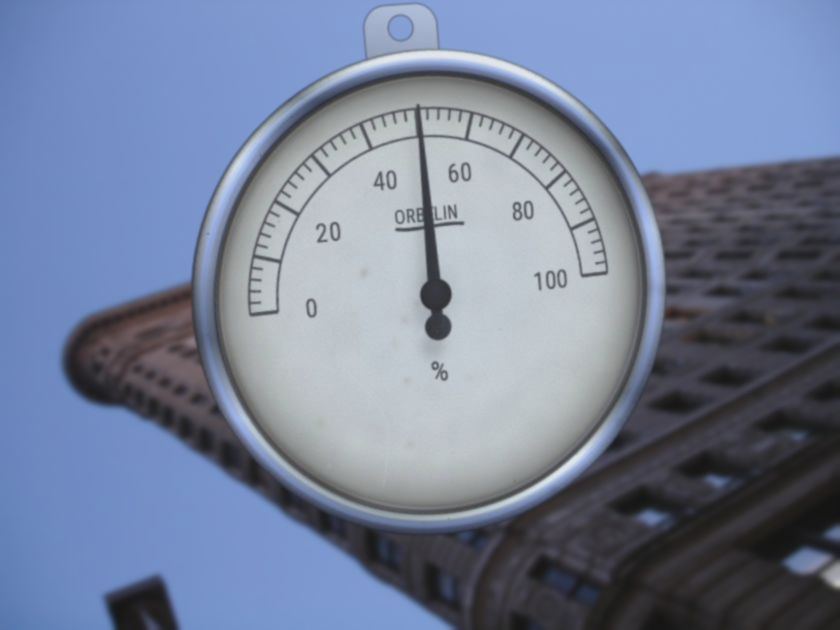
value=50 unit=%
